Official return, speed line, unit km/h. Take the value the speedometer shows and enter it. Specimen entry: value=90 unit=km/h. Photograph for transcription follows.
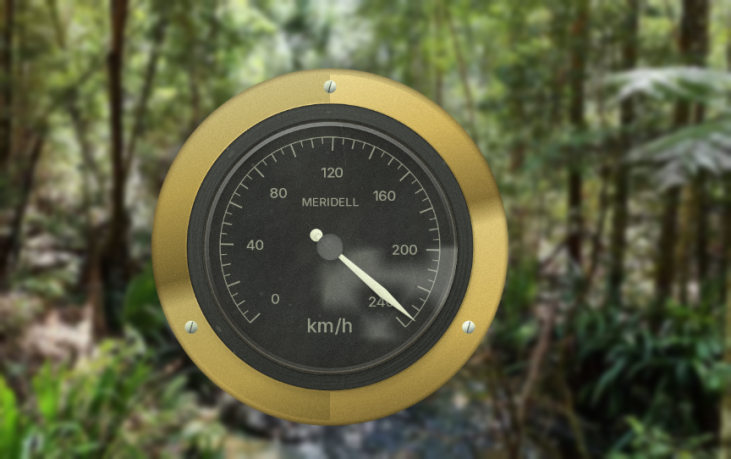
value=235 unit=km/h
